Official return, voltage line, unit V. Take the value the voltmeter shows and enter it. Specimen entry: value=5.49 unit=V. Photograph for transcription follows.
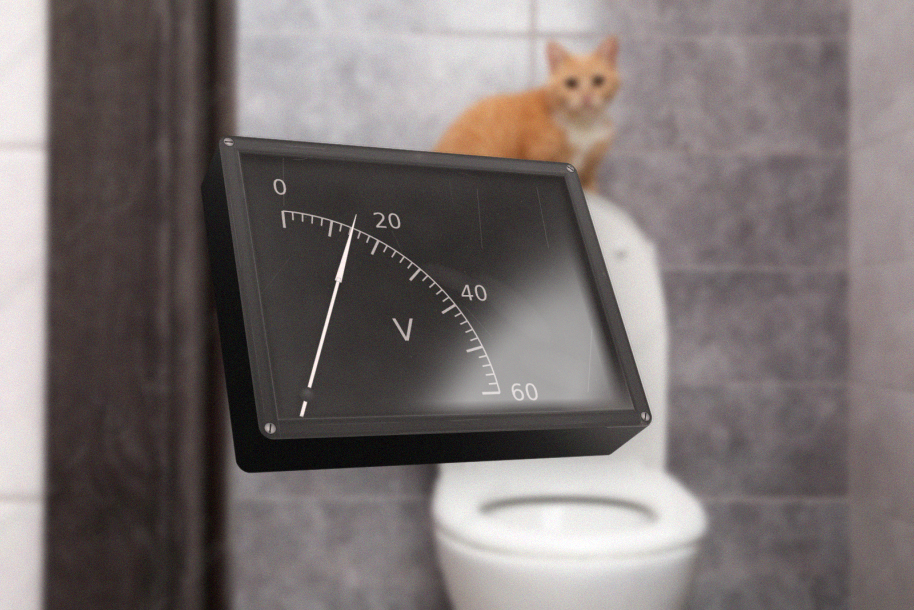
value=14 unit=V
